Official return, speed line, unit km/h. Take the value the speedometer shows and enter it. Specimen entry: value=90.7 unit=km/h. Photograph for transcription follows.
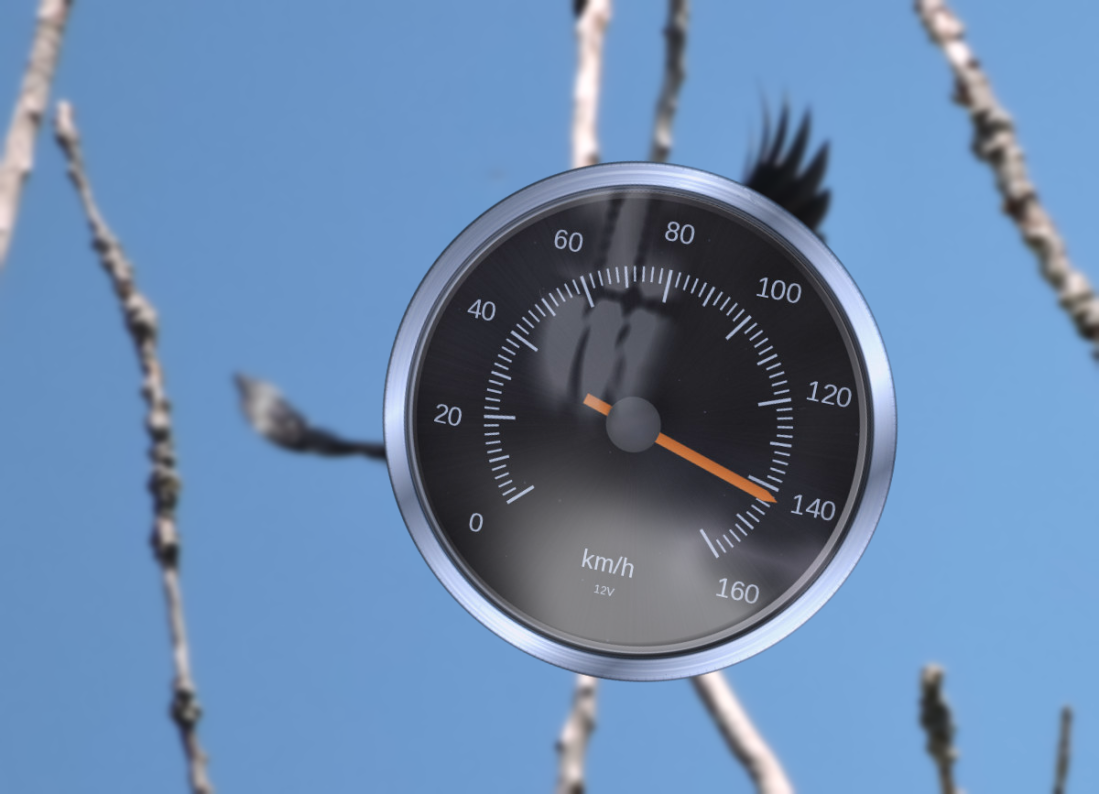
value=142 unit=km/h
